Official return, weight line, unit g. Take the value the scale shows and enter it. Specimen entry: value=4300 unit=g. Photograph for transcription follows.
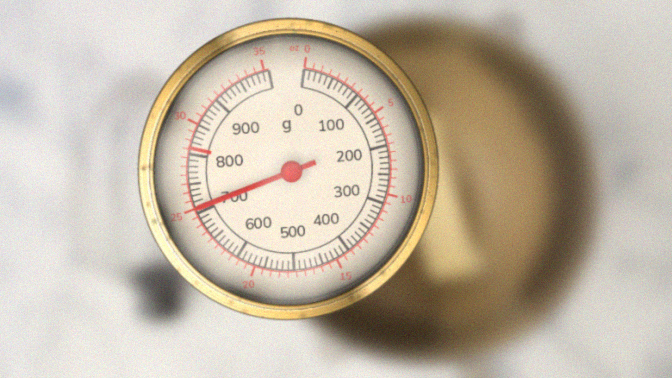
value=710 unit=g
